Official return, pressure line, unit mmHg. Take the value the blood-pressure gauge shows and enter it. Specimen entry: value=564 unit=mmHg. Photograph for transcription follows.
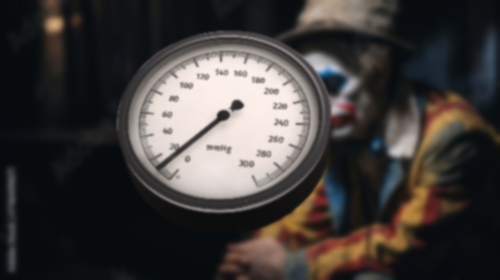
value=10 unit=mmHg
